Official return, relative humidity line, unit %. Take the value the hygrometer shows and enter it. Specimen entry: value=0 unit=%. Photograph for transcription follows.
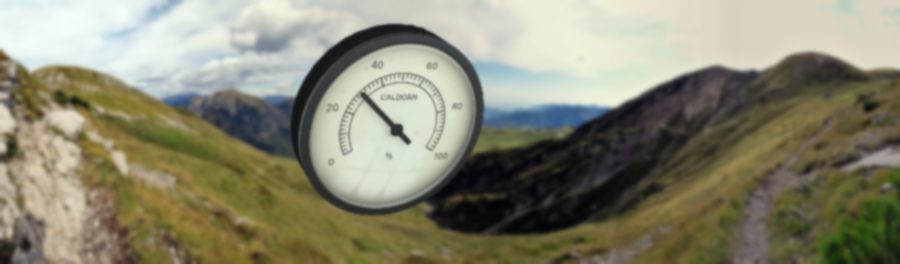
value=30 unit=%
